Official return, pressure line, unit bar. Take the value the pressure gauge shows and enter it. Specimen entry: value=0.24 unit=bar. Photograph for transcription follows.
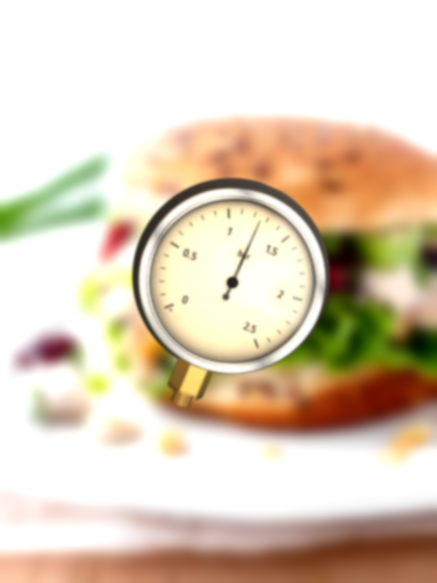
value=1.25 unit=bar
